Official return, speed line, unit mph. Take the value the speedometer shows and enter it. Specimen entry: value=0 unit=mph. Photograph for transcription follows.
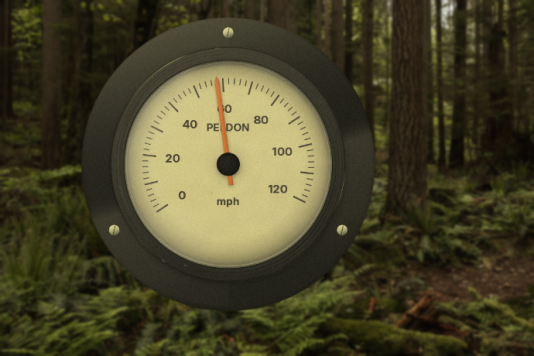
value=58 unit=mph
